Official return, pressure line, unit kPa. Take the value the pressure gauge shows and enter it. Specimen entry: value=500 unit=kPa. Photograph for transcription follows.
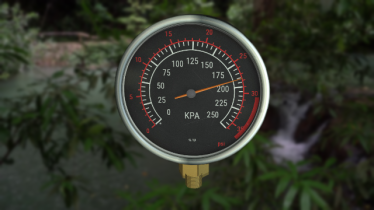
value=190 unit=kPa
